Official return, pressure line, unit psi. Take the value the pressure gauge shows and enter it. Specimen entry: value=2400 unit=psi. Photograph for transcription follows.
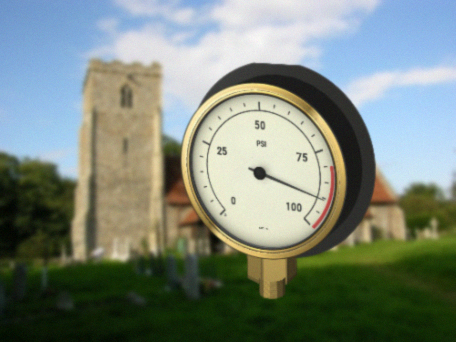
value=90 unit=psi
